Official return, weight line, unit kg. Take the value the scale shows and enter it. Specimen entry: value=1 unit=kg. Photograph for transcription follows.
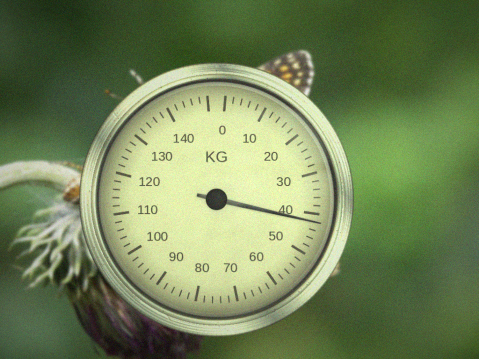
value=42 unit=kg
